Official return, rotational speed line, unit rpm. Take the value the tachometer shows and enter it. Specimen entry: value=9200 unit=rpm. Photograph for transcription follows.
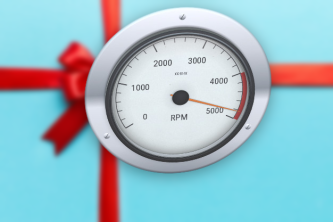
value=4800 unit=rpm
